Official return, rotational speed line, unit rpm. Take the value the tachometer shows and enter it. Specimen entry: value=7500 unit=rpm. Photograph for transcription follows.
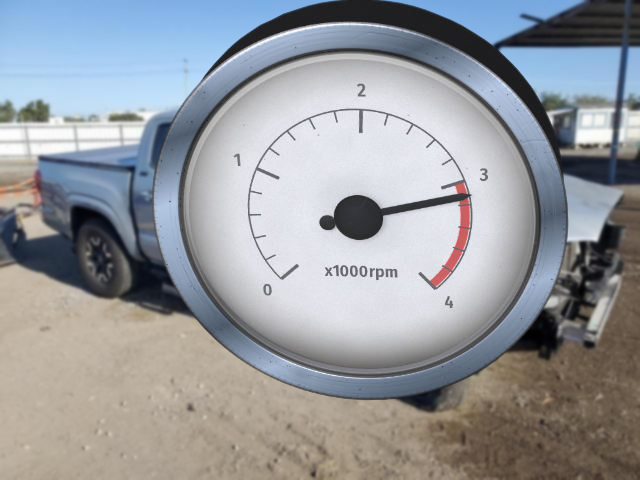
value=3100 unit=rpm
